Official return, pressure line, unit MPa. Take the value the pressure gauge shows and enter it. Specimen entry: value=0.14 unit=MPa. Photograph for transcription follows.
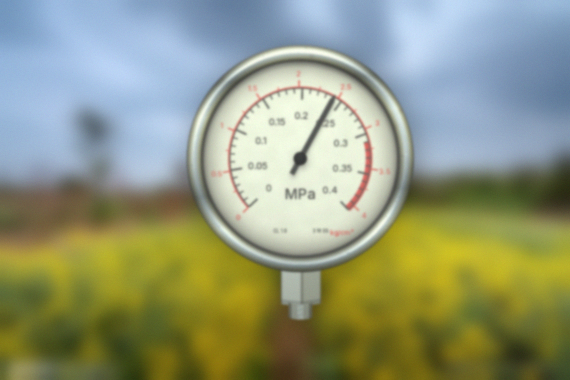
value=0.24 unit=MPa
